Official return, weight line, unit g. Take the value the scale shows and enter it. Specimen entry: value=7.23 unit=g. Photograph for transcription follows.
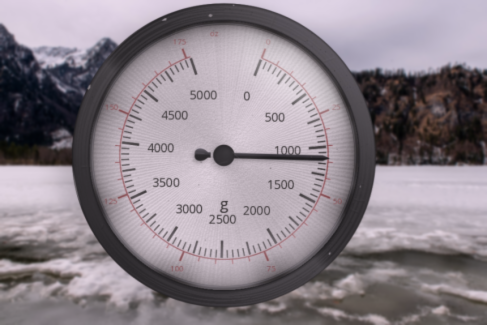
value=1100 unit=g
